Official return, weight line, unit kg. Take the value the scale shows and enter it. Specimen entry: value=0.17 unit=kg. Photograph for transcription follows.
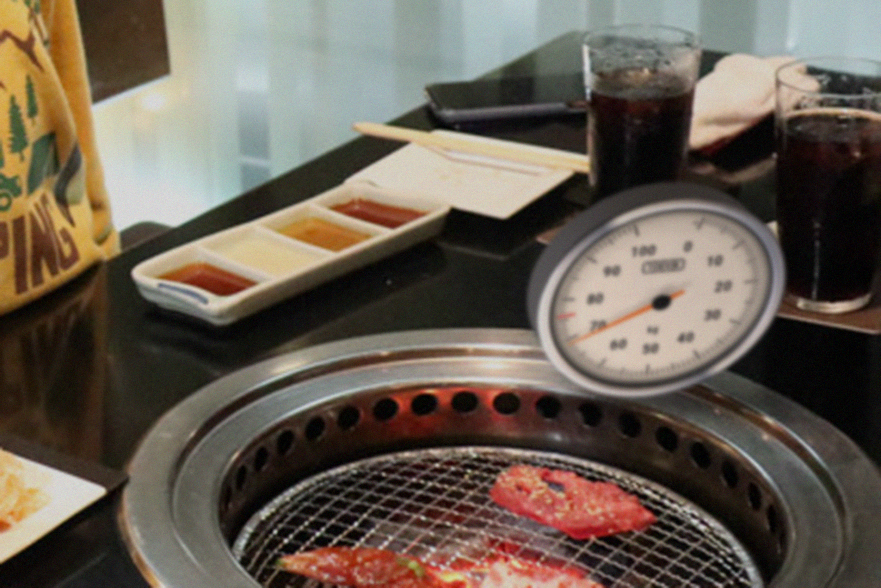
value=70 unit=kg
